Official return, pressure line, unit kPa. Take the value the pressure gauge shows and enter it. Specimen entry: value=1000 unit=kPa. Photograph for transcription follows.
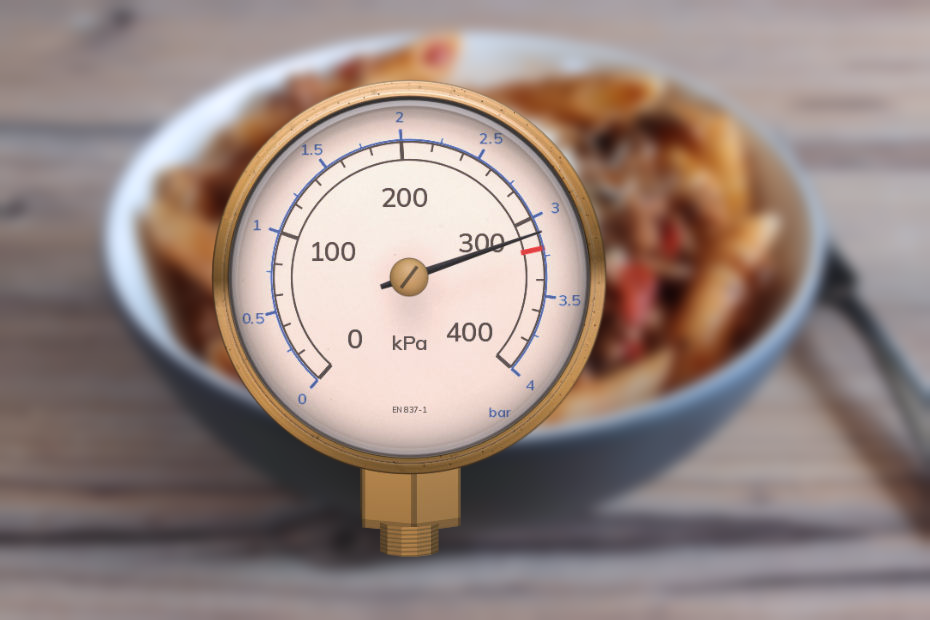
value=310 unit=kPa
